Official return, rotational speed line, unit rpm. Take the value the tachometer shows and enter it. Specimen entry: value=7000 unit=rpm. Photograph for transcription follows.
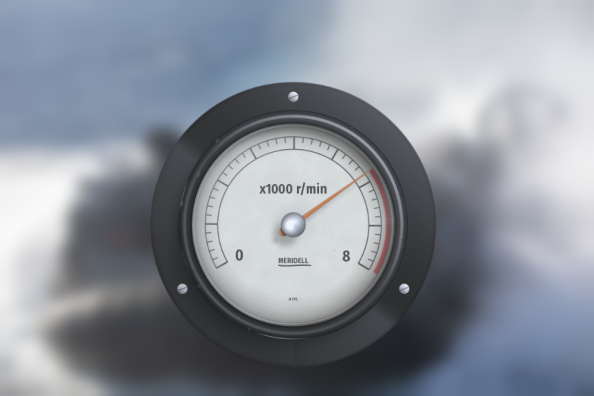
value=5800 unit=rpm
